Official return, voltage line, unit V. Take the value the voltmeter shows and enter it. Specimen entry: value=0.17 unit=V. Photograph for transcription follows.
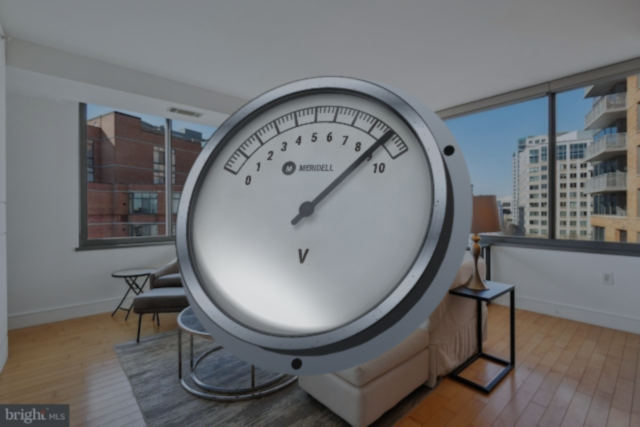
value=9 unit=V
